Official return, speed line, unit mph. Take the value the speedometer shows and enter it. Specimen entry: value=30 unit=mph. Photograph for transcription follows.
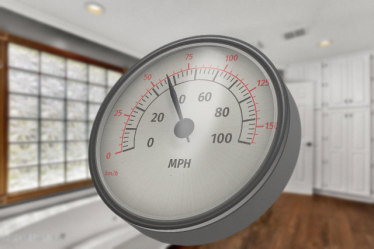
value=38 unit=mph
